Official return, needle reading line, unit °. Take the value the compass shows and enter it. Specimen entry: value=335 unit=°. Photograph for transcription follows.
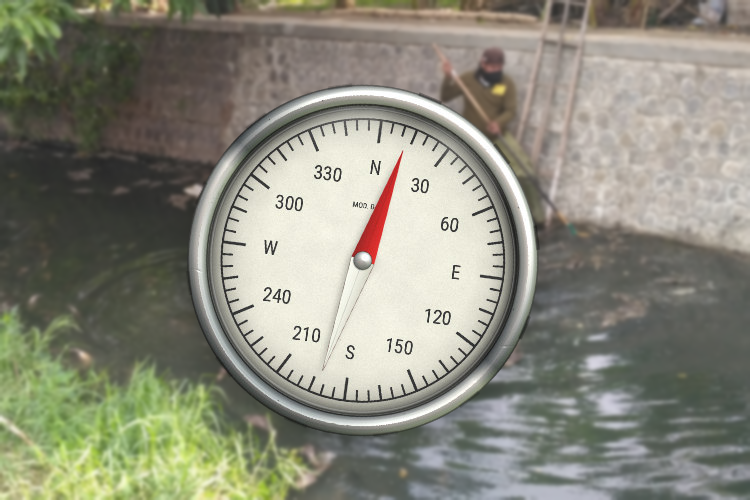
value=12.5 unit=°
